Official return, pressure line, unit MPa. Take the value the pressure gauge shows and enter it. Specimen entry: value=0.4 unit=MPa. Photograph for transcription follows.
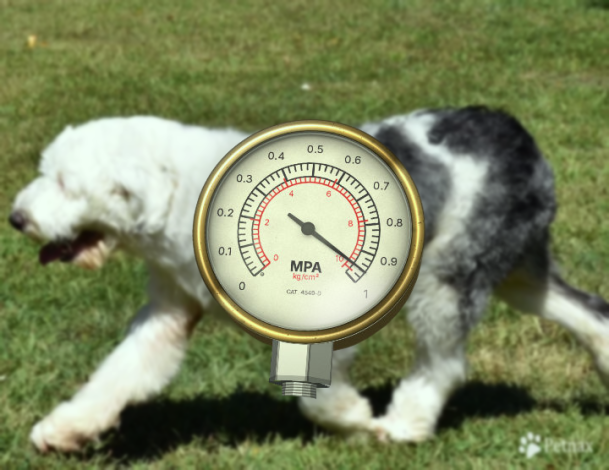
value=0.96 unit=MPa
